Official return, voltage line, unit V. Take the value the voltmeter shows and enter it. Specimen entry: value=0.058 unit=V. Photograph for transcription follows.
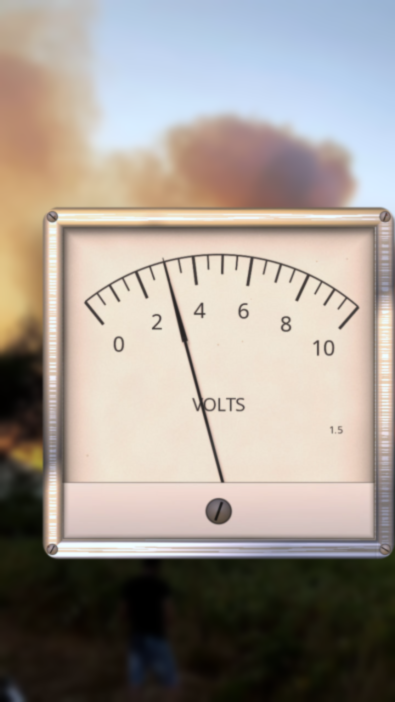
value=3 unit=V
